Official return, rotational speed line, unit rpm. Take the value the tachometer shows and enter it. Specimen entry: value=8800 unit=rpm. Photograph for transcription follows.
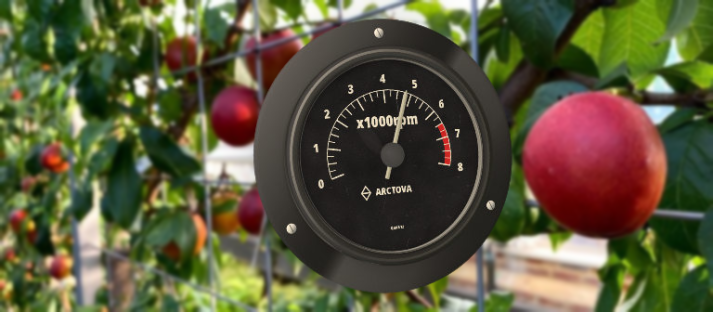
value=4750 unit=rpm
